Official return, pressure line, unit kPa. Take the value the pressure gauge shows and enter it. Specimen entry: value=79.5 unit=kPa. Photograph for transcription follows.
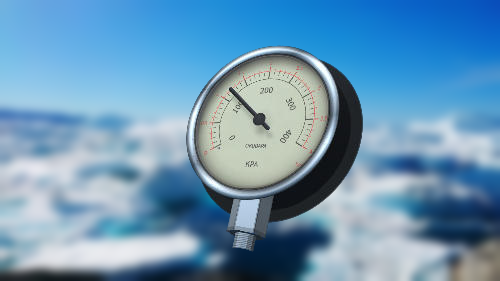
value=120 unit=kPa
